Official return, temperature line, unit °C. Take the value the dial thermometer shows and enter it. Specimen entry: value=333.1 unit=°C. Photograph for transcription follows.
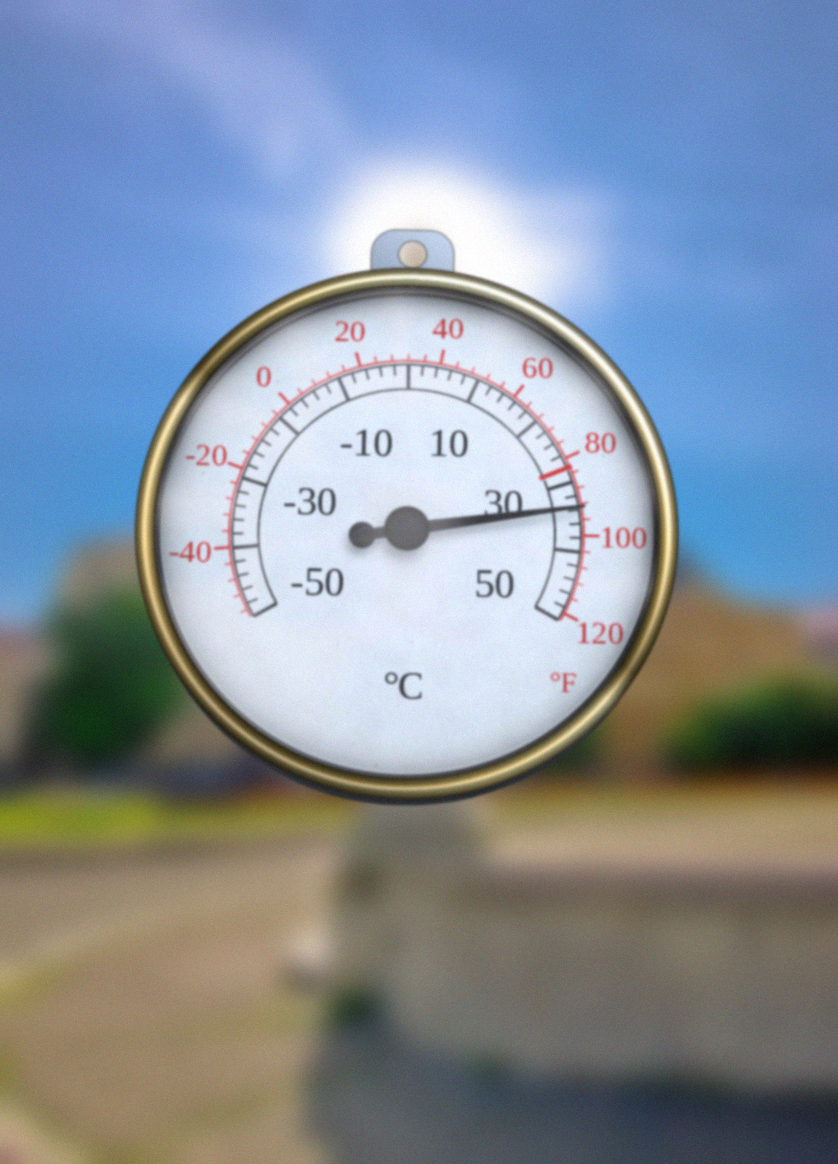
value=34 unit=°C
